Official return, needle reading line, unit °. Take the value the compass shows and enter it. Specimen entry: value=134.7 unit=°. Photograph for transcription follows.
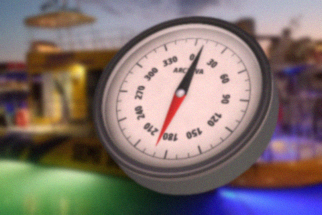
value=190 unit=°
